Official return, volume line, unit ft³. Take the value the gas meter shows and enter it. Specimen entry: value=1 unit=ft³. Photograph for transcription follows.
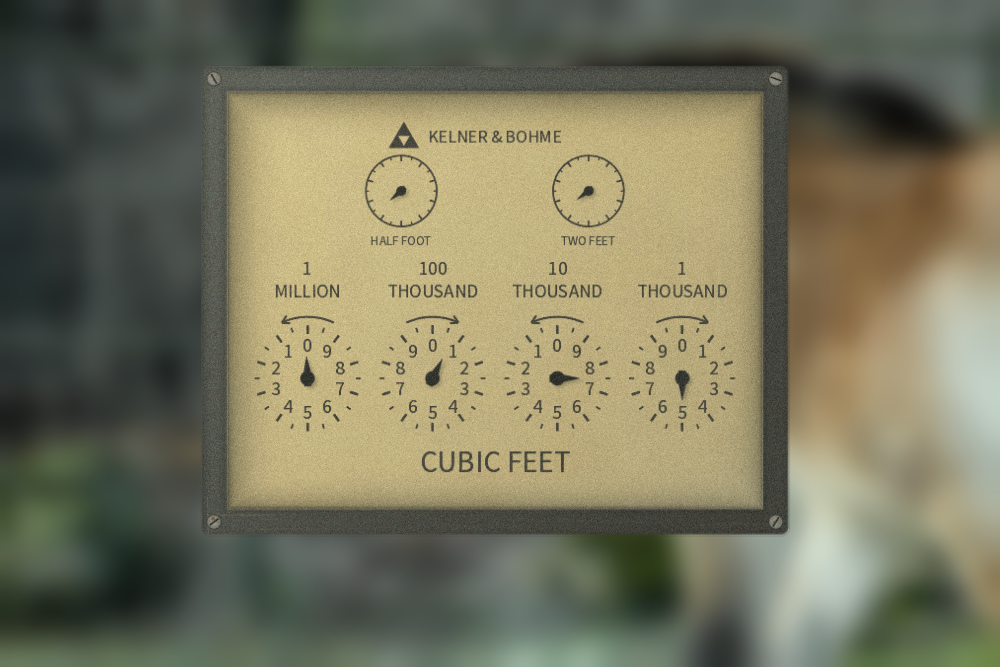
value=7500 unit=ft³
